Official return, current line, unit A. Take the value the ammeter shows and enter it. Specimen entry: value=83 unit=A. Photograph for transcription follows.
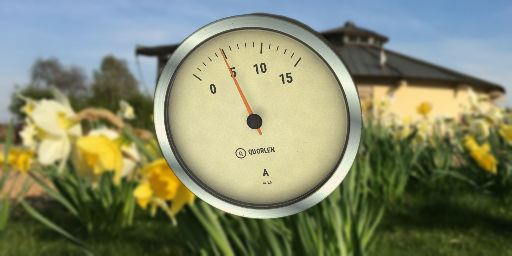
value=5 unit=A
